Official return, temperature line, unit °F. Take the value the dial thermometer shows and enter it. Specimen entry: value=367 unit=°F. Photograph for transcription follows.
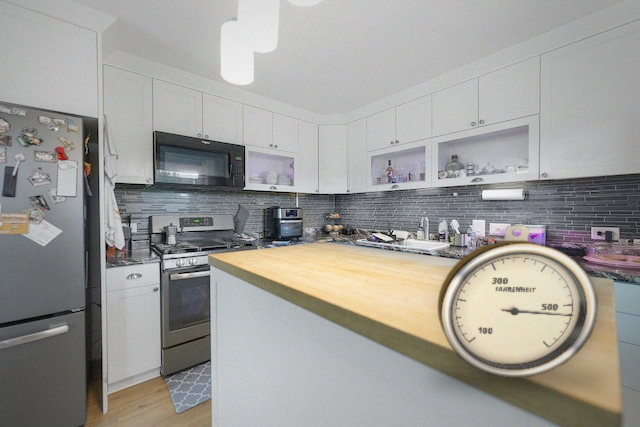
value=520 unit=°F
